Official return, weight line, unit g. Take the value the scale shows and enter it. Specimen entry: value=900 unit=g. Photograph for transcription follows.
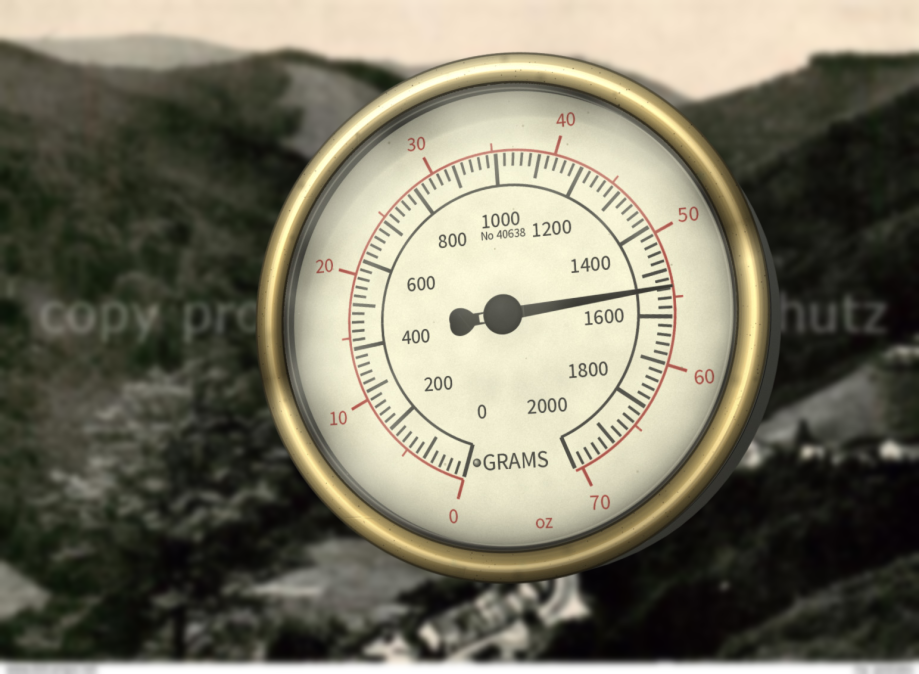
value=1540 unit=g
